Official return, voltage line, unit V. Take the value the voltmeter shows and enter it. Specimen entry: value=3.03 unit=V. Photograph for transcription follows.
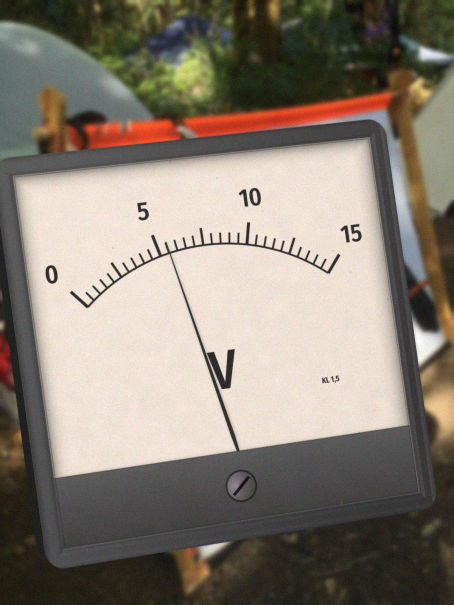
value=5.5 unit=V
